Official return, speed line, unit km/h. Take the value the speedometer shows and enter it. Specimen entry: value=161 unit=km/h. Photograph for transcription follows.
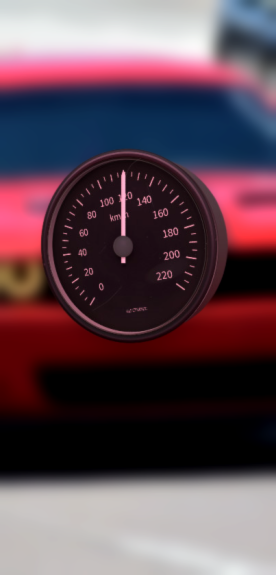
value=120 unit=km/h
